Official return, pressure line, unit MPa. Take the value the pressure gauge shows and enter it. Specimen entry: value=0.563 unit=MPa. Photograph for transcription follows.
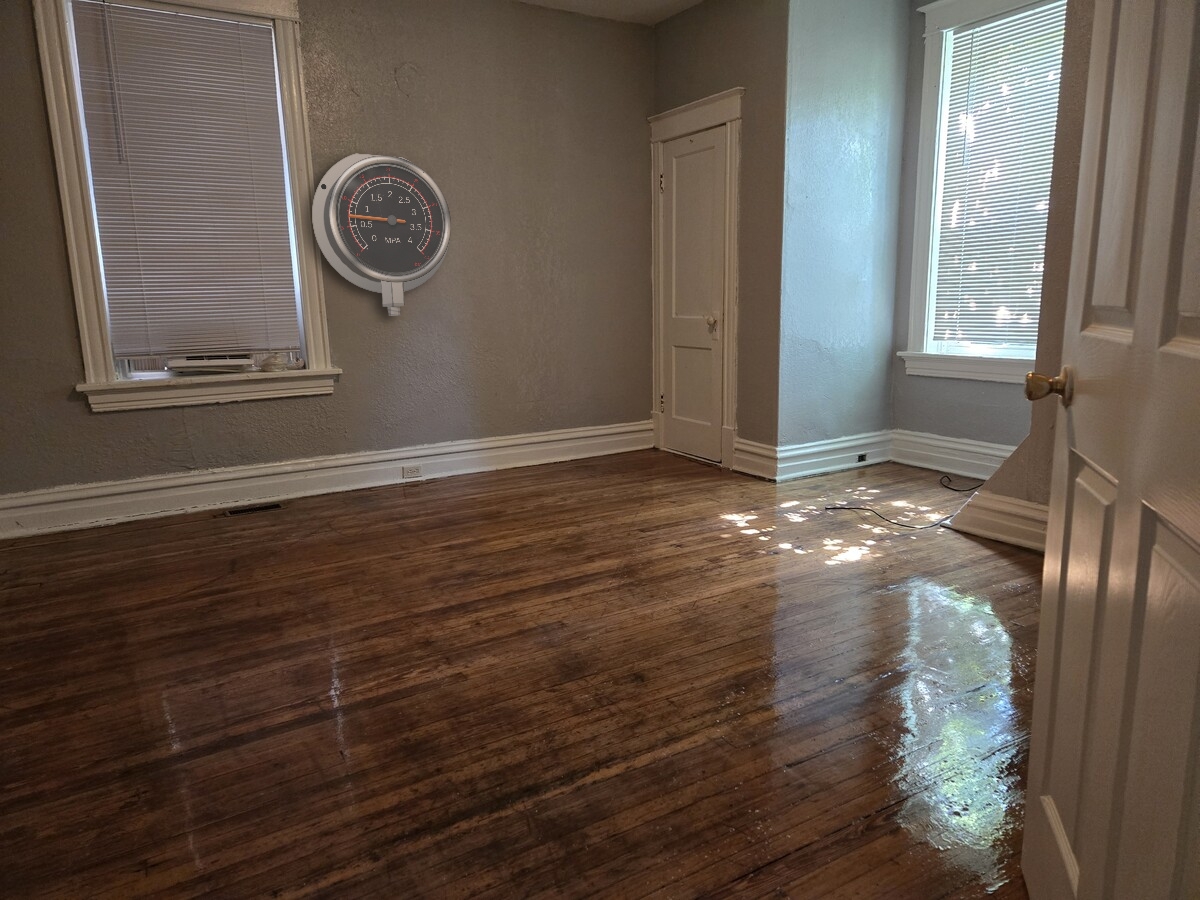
value=0.7 unit=MPa
